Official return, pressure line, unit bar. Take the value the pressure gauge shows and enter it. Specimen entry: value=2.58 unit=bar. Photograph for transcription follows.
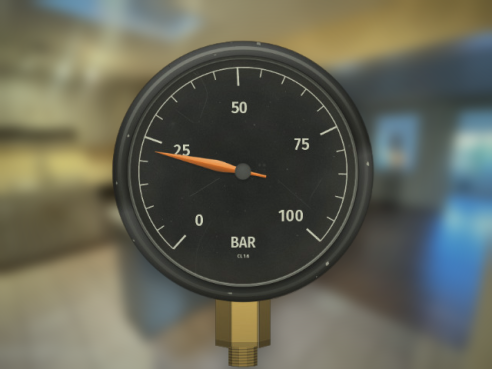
value=22.5 unit=bar
